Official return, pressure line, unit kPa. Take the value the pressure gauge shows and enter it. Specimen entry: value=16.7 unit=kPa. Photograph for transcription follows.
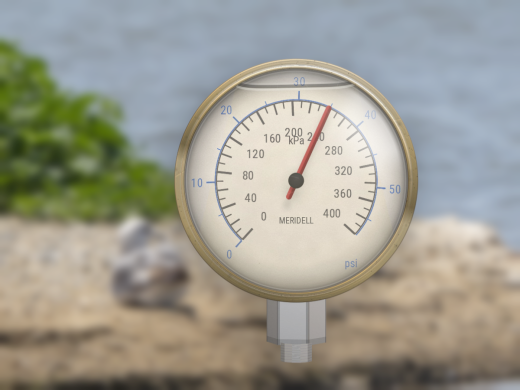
value=240 unit=kPa
